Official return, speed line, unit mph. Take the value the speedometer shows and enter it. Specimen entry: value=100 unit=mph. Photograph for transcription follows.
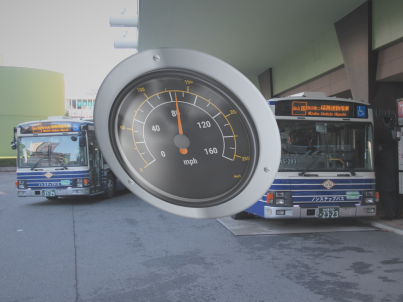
value=85 unit=mph
